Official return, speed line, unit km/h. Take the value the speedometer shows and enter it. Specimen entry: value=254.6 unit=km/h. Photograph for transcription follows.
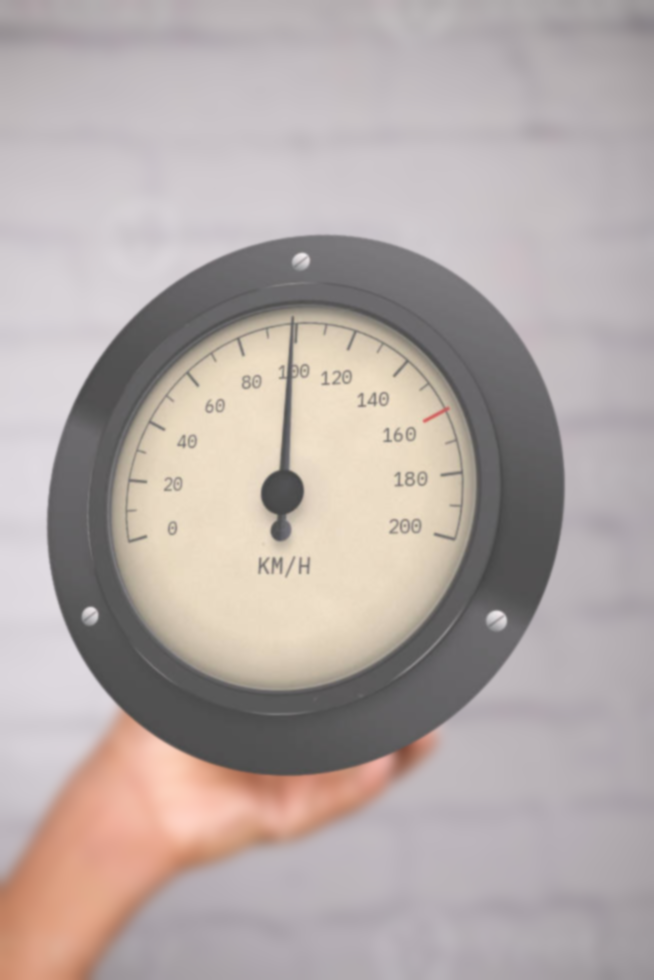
value=100 unit=km/h
